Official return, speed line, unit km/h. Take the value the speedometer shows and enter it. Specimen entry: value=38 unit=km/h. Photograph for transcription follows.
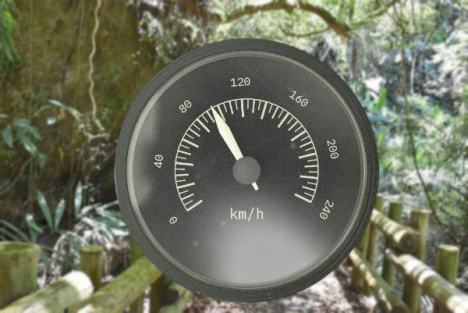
value=95 unit=km/h
